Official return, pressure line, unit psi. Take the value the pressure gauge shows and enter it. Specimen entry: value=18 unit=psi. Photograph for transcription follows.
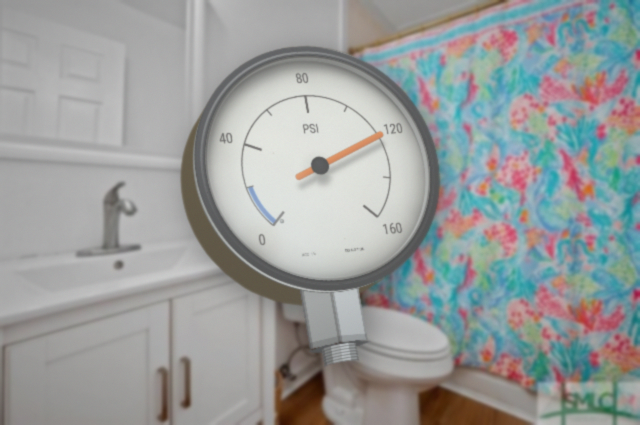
value=120 unit=psi
